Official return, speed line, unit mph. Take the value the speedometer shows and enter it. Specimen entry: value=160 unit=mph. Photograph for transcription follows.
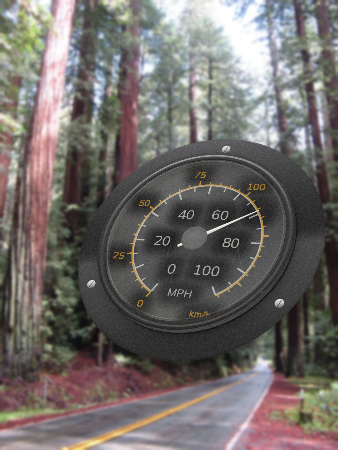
value=70 unit=mph
